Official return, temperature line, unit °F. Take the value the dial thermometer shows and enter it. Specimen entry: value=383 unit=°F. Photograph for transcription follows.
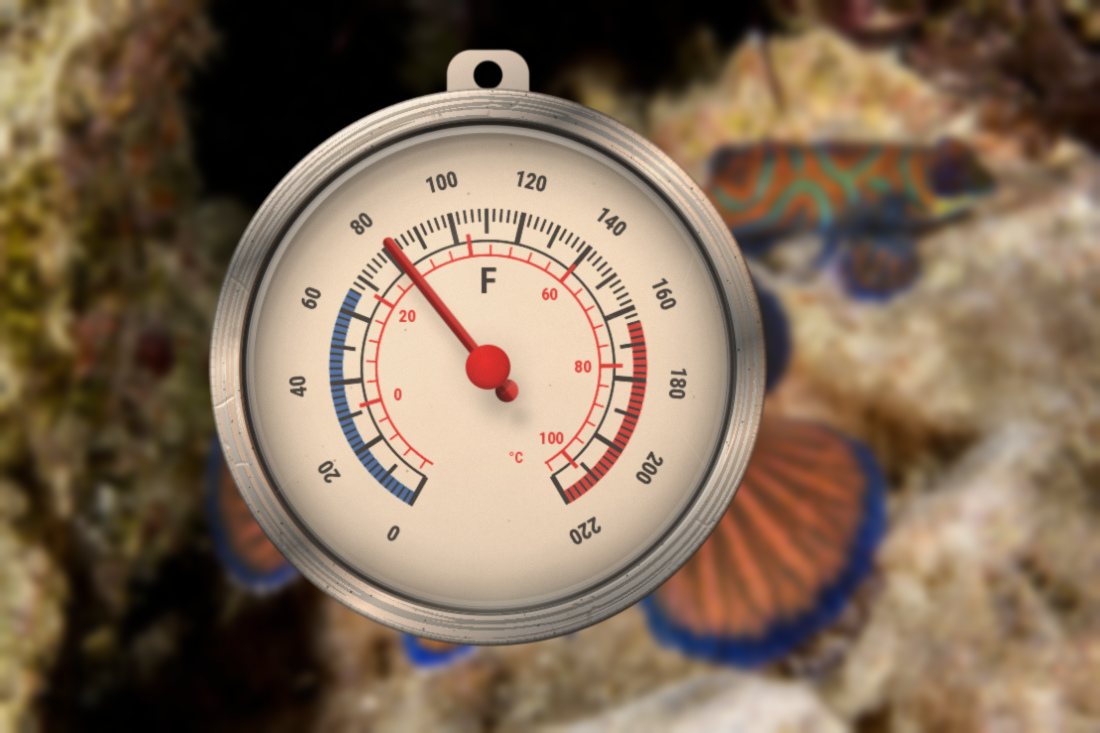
value=82 unit=°F
